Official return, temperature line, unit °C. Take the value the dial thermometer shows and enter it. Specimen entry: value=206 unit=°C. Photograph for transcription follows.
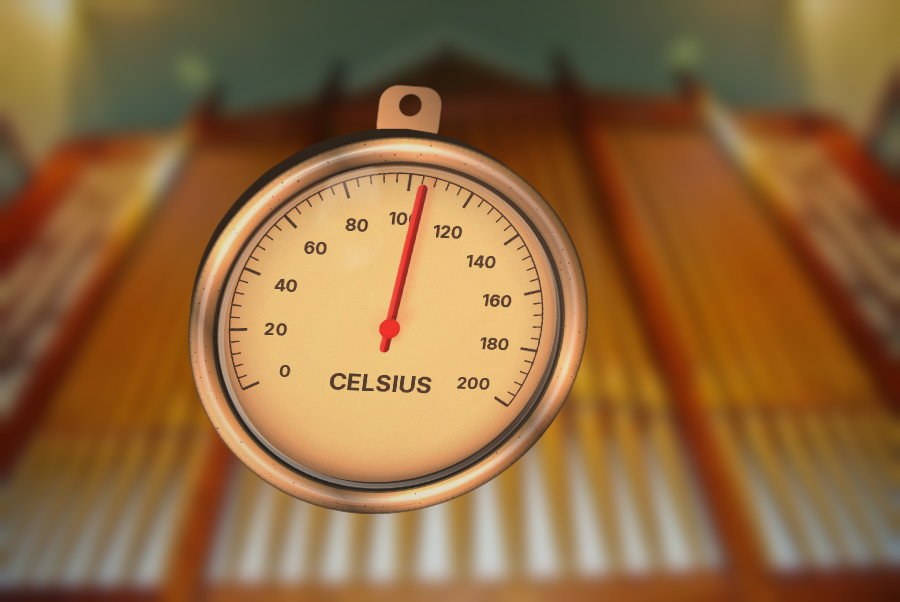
value=104 unit=°C
